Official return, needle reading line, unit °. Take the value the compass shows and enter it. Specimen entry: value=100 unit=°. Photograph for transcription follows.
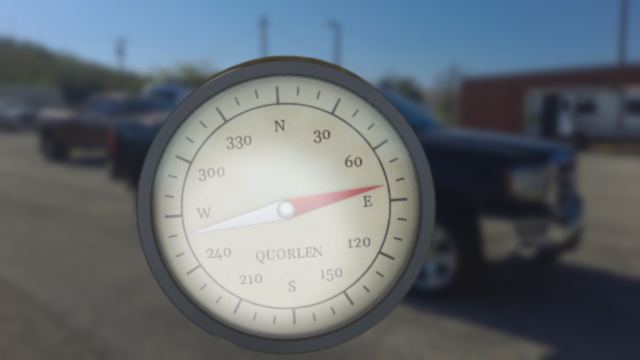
value=80 unit=°
